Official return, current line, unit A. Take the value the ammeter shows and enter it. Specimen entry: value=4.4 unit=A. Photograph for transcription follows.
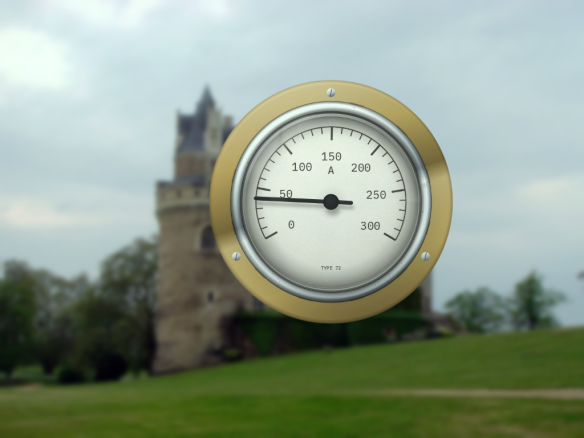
value=40 unit=A
